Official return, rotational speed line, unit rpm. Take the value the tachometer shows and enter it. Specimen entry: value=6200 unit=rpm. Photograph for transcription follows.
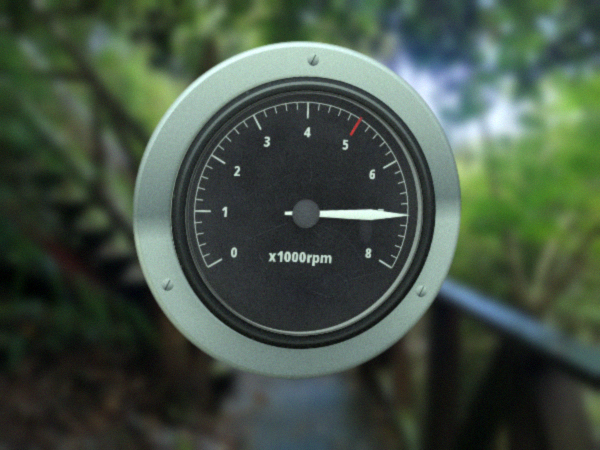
value=7000 unit=rpm
